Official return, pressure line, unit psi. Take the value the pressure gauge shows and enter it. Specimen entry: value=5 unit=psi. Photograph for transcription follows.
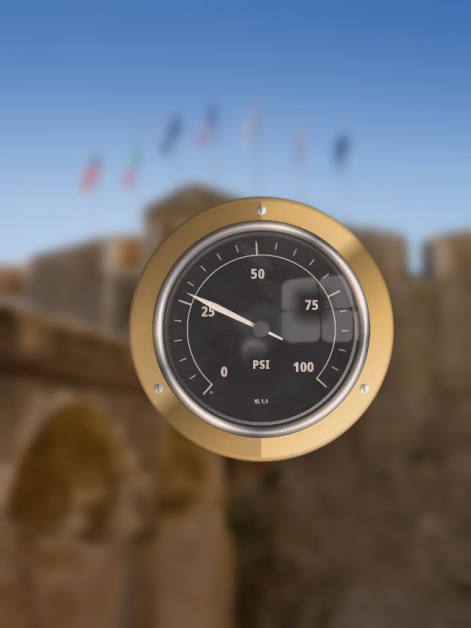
value=27.5 unit=psi
